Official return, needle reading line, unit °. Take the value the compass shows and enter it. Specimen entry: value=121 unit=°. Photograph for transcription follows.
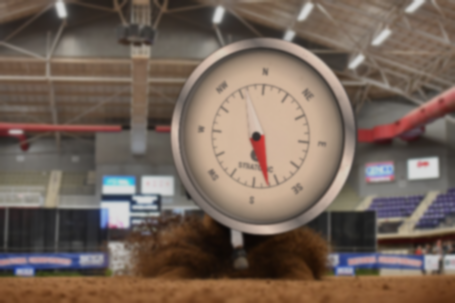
value=160 unit=°
